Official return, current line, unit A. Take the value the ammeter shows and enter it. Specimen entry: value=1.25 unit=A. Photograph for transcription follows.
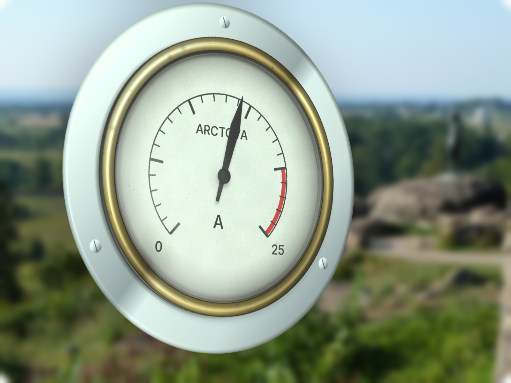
value=14 unit=A
